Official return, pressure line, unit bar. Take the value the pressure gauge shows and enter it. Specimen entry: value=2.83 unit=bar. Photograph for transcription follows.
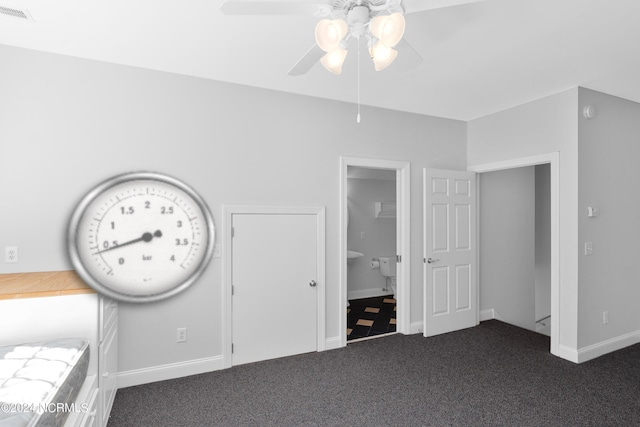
value=0.4 unit=bar
